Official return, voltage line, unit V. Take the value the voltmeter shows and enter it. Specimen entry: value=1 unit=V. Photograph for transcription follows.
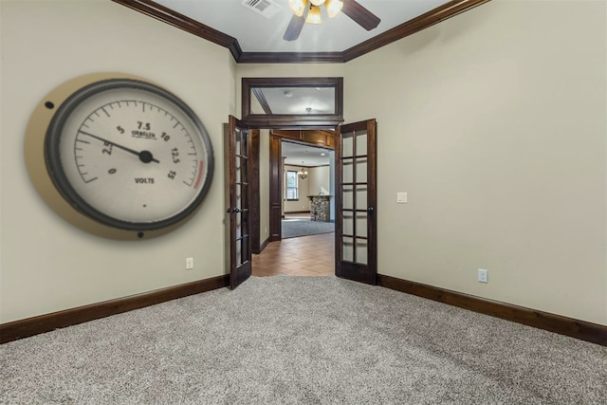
value=3 unit=V
